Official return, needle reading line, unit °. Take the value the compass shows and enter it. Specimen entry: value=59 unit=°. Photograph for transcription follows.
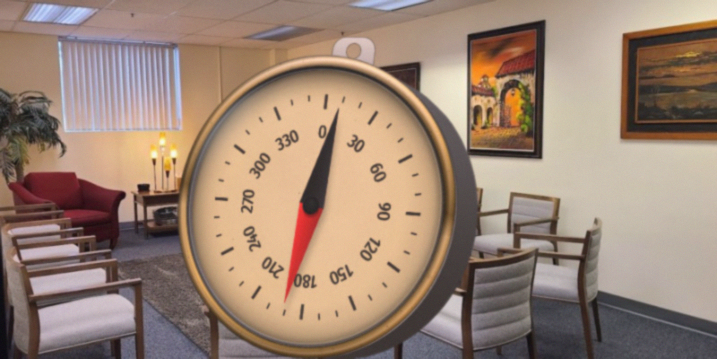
value=190 unit=°
